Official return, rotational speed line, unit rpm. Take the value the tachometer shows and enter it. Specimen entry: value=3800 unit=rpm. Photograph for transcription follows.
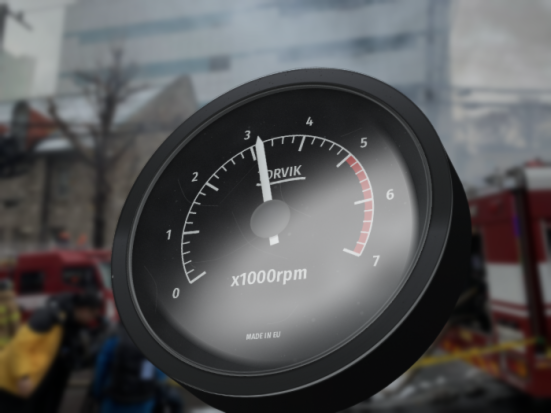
value=3200 unit=rpm
